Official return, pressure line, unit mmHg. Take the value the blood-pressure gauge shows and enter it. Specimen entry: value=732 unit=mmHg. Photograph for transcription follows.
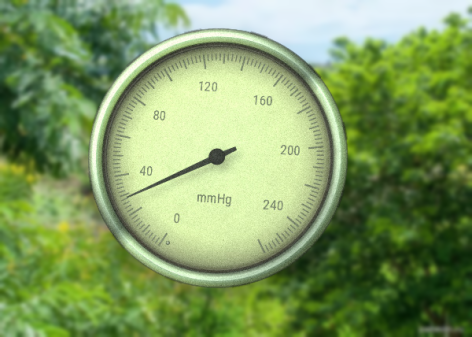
value=28 unit=mmHg
